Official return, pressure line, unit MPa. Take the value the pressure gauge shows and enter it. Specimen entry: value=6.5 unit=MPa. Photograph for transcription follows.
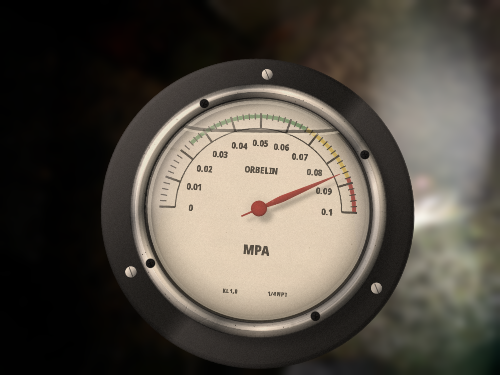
value=0.086 unit=MPa
